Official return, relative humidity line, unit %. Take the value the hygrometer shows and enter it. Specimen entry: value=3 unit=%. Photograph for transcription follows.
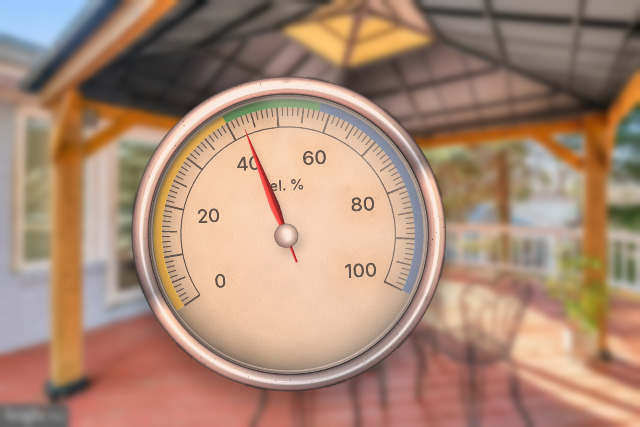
value=43 unit=%
